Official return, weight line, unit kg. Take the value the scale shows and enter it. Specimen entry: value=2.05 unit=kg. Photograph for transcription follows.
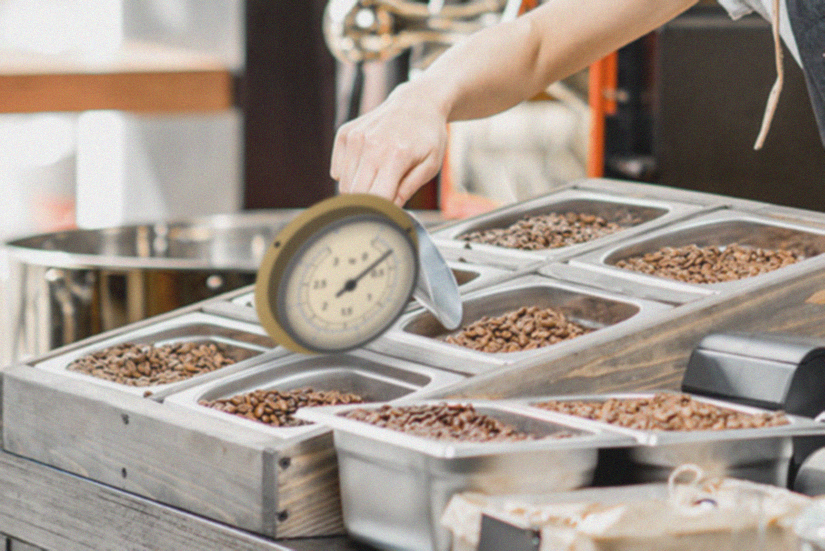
value=0.25 unit=kg
